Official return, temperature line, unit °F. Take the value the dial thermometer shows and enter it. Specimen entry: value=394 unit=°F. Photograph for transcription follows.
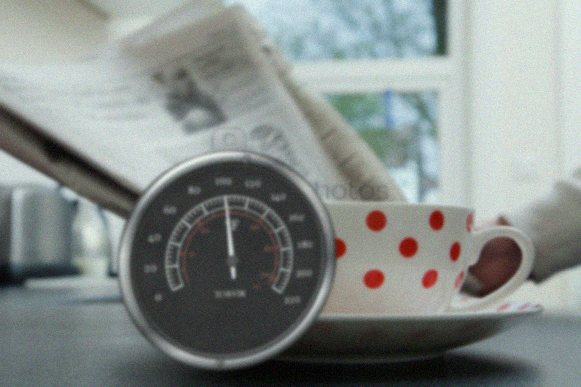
value=100 unit=°F
